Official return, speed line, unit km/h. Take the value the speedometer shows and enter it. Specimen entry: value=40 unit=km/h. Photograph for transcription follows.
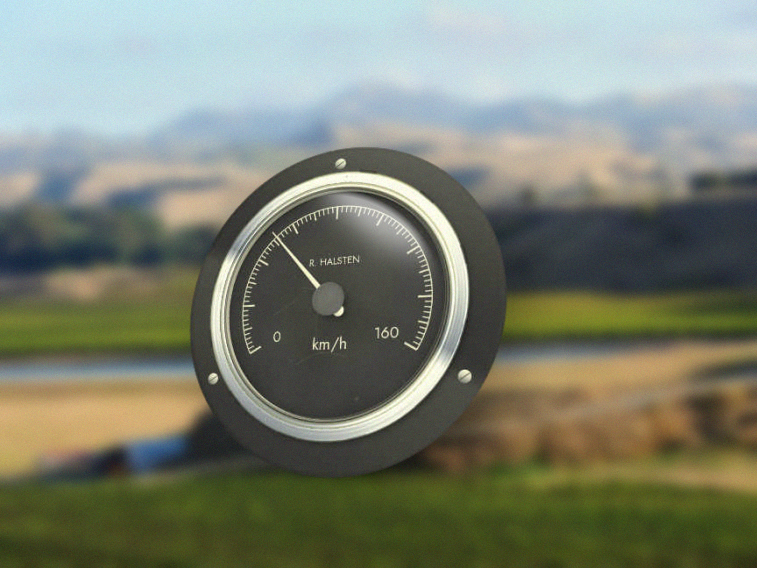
value=52 unit=km/h
